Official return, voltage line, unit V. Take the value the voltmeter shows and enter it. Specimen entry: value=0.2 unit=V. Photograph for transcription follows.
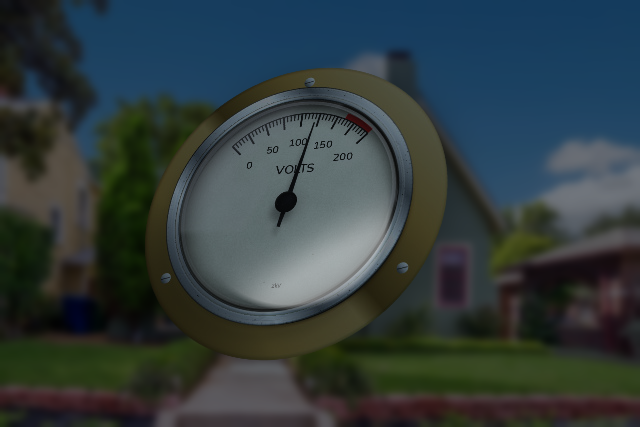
value=125 unit=V
